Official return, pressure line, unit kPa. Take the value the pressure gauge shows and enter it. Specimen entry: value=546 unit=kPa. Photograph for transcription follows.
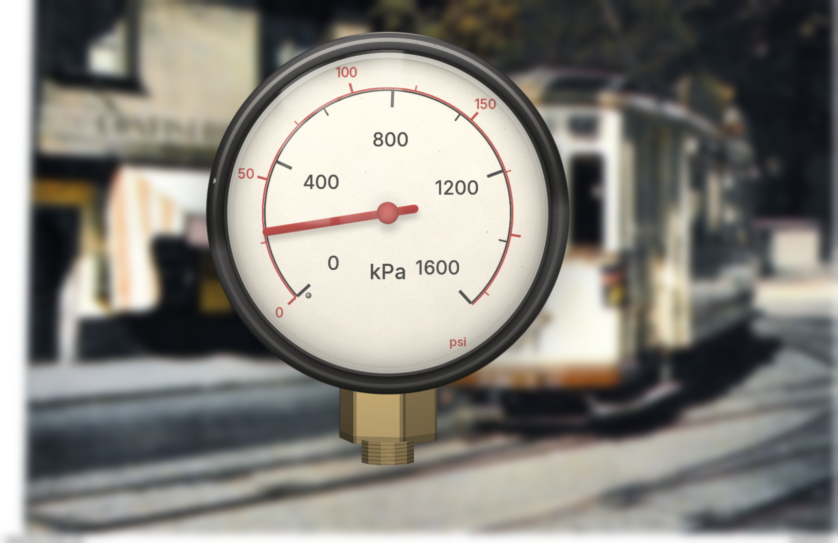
value=200 unit=kPa
